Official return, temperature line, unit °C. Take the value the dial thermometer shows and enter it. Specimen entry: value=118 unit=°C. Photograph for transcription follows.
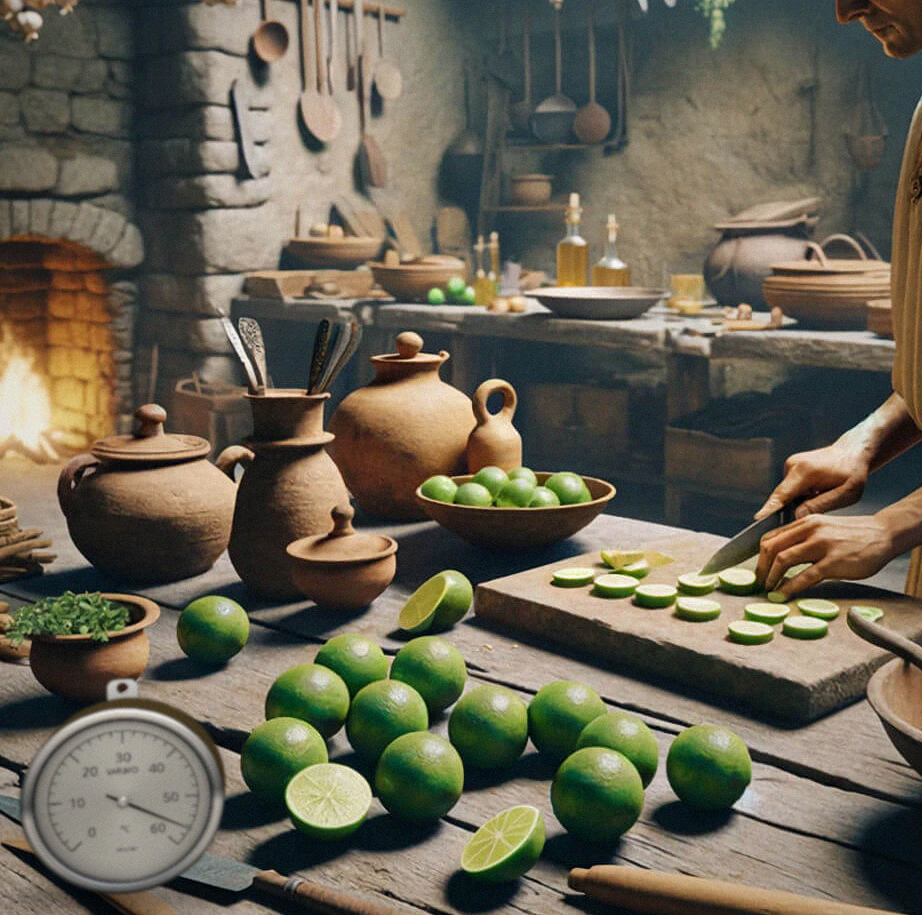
value=56 unit=°C
